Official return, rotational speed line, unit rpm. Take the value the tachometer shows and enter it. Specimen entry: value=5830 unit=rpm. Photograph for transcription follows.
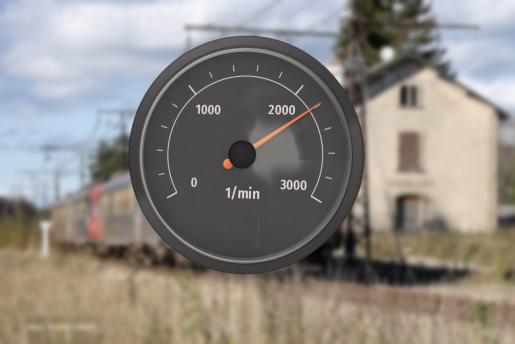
value=2200 unit=rpm
